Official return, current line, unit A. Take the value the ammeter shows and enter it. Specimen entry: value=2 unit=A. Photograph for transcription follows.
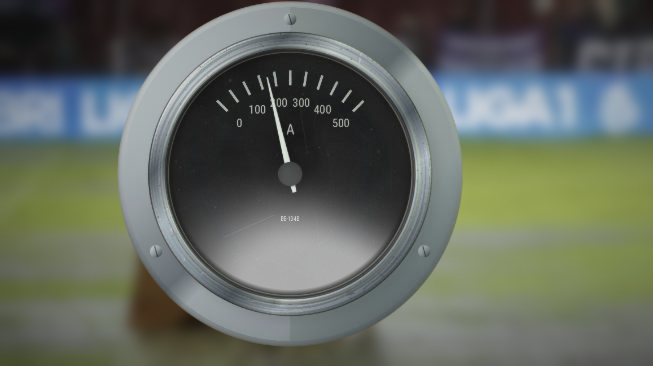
value=175 unit=A
